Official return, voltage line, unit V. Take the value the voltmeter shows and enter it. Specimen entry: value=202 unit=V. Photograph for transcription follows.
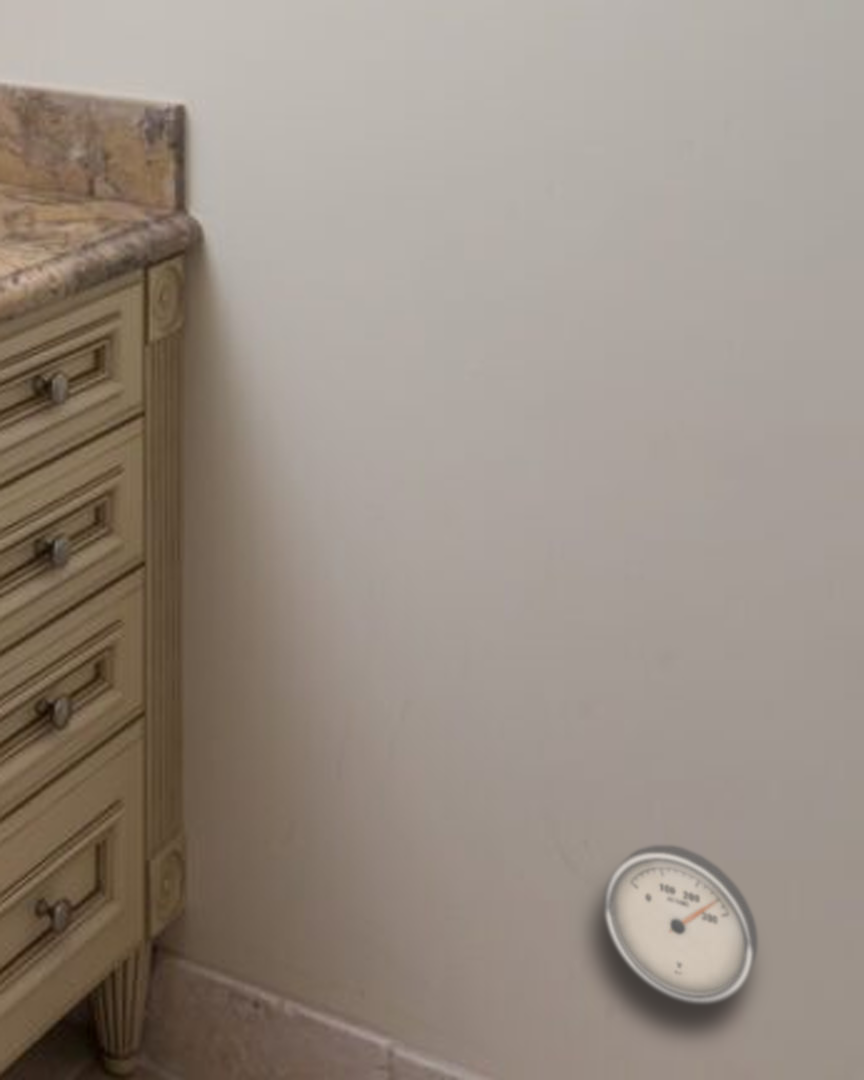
value=260 unit=V
